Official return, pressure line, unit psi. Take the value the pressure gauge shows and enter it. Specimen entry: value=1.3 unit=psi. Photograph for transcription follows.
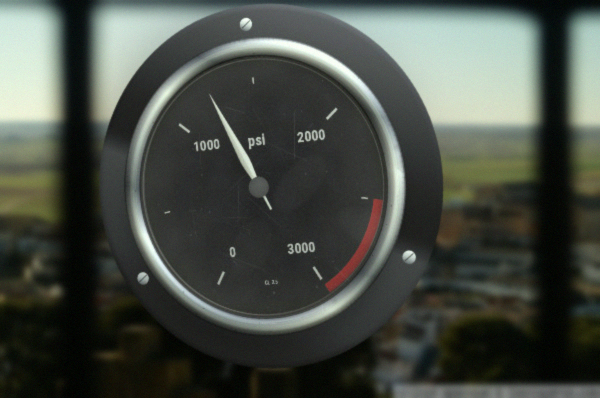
value=1250 unit=psi
